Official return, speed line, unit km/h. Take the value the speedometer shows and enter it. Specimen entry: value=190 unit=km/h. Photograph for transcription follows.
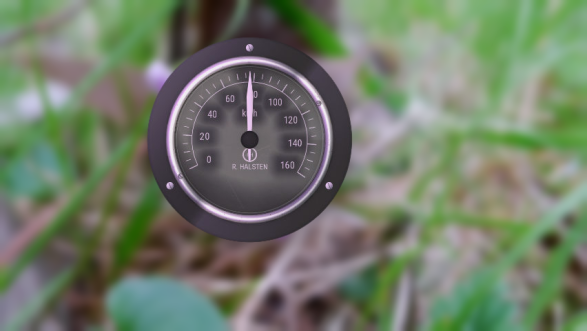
value=77.5 unit=km/h
